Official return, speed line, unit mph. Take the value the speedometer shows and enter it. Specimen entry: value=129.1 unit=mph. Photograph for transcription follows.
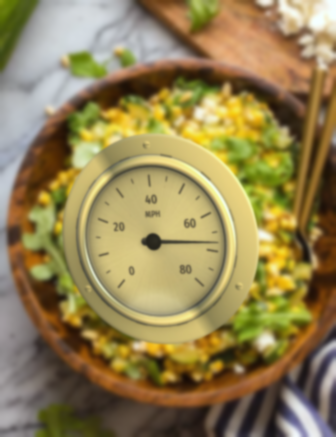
value=67.5 unit=mph
